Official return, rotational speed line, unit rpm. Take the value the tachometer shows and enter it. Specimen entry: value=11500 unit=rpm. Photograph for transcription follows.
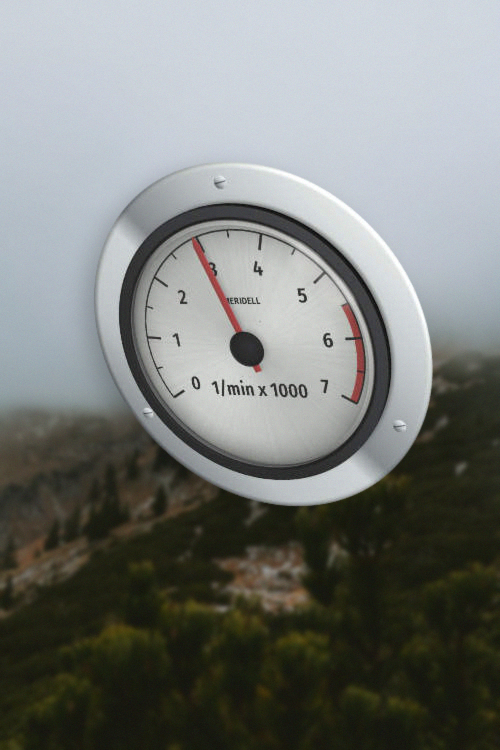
value=3000 unit=rpm
